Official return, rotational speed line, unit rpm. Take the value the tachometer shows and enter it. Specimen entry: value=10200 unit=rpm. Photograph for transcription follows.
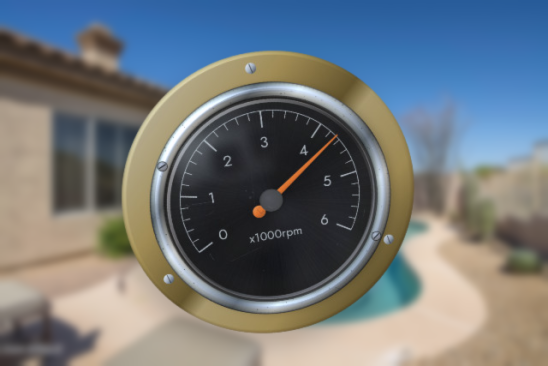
value=4300 unit=rpm
